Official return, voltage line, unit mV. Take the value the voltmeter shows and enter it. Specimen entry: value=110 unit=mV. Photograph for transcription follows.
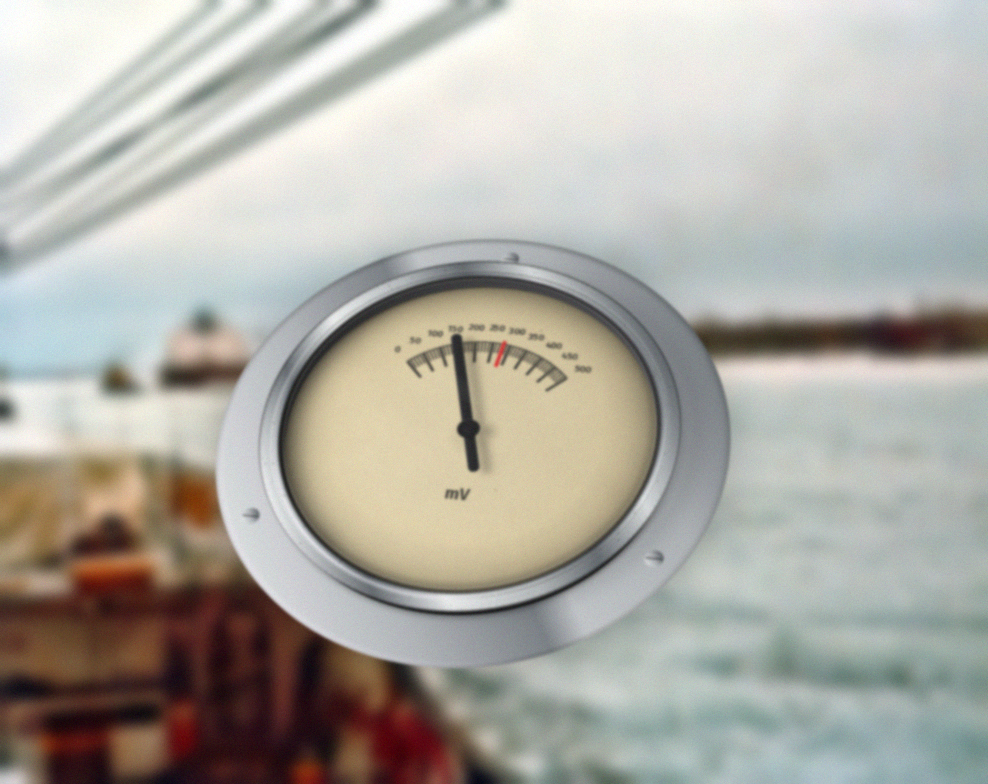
value=150 unit=mV
